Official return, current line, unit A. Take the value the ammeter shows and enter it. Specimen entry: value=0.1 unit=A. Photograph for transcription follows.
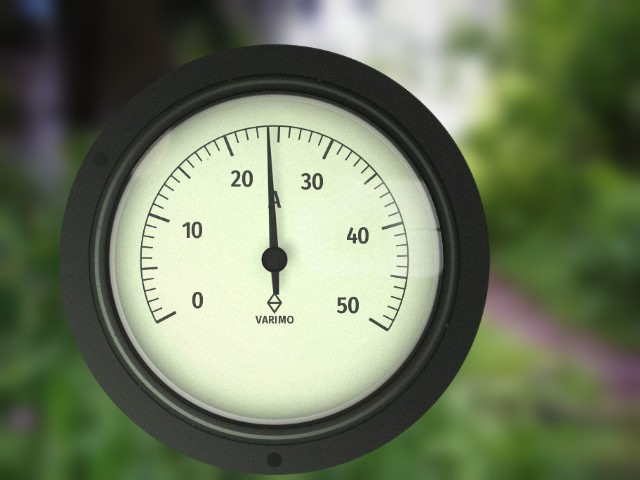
value=24 unit=A
